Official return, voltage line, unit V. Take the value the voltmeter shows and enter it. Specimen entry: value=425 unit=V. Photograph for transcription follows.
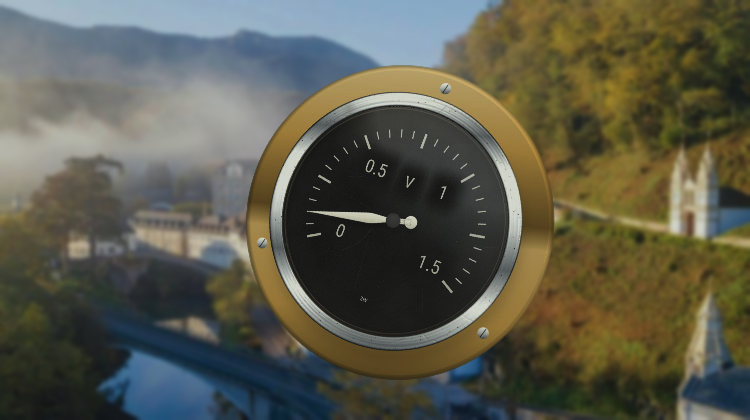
value=0.1 unit=V
